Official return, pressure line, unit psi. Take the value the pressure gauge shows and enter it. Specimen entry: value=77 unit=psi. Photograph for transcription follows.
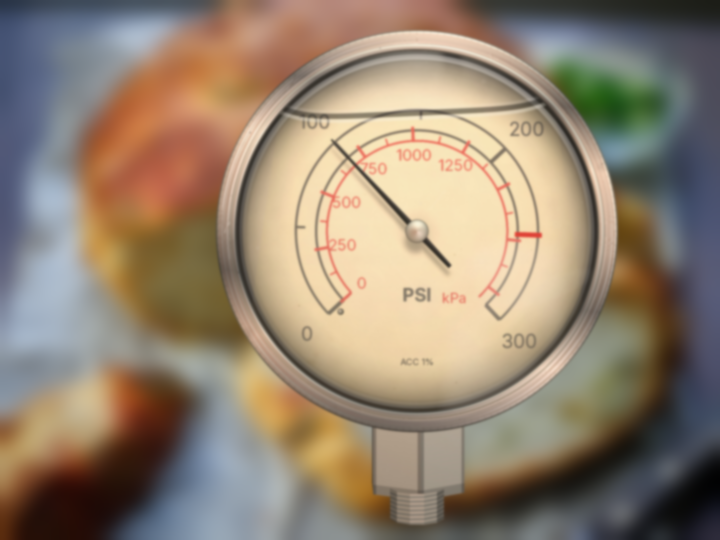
value=100 unit=psi
